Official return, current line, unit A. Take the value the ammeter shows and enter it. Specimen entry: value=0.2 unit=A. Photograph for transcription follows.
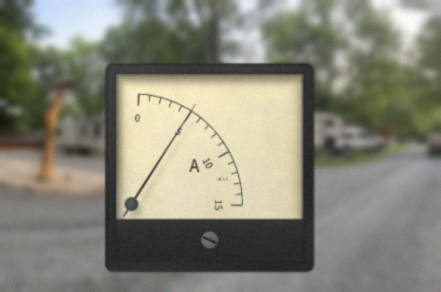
value=5 unit=A
